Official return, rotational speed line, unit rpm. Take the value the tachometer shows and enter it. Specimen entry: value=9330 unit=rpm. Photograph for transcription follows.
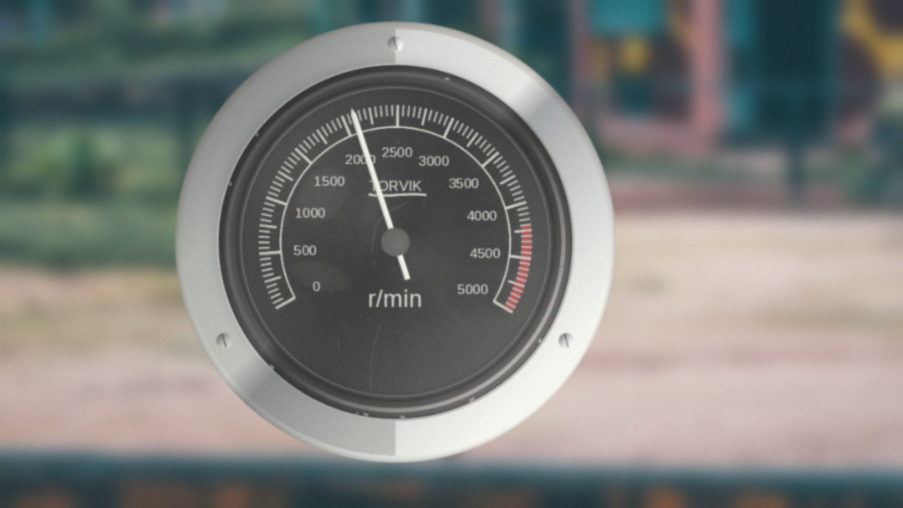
value=2100 unit=rpm
